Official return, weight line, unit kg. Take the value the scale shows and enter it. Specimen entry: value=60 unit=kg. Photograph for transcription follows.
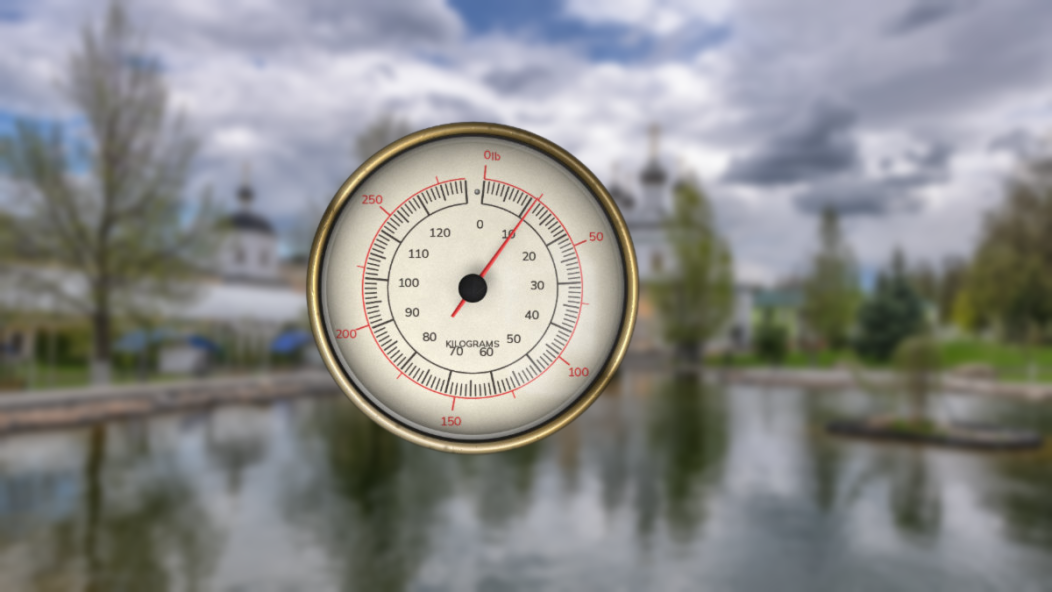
value=11 unit=kg
